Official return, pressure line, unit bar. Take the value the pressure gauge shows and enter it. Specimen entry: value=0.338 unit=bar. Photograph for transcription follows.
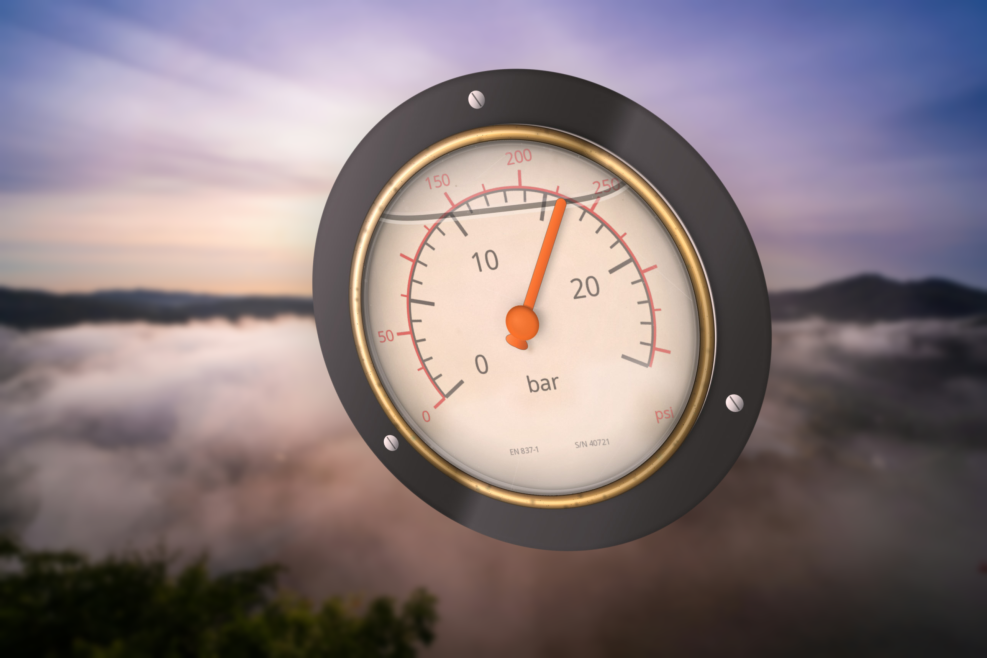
value=16 unit=bar
